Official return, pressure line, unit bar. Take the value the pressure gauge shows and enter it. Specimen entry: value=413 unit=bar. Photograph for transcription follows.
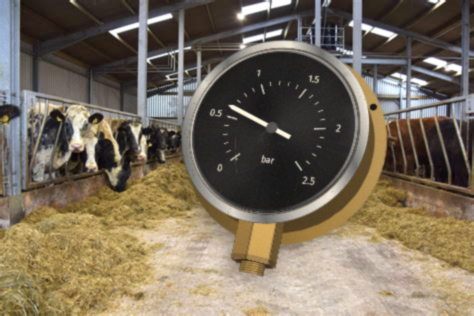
value=0.6 unit=bar
